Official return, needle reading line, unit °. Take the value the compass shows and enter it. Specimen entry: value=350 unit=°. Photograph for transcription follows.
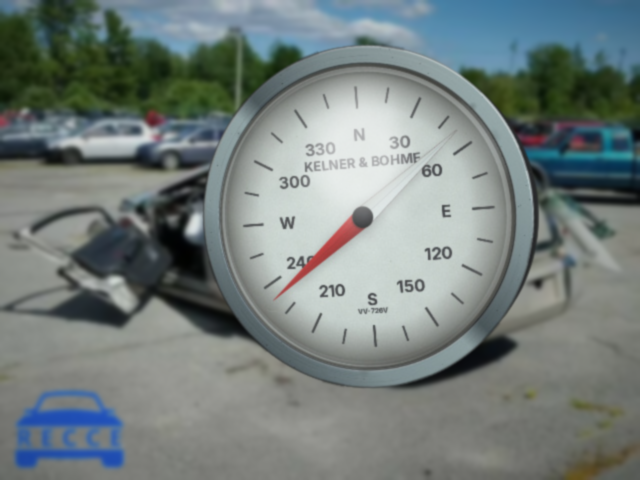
value=232.5 unit=°
